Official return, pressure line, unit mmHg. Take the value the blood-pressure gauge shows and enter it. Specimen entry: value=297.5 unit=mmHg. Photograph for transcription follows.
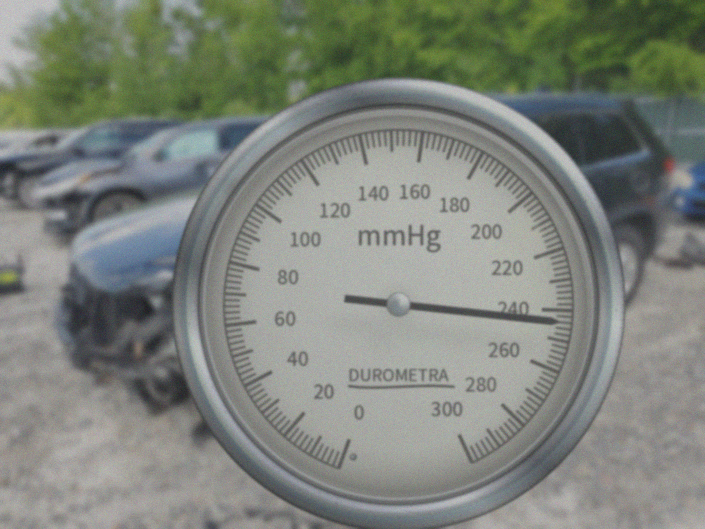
value=244 unit=mmHg
